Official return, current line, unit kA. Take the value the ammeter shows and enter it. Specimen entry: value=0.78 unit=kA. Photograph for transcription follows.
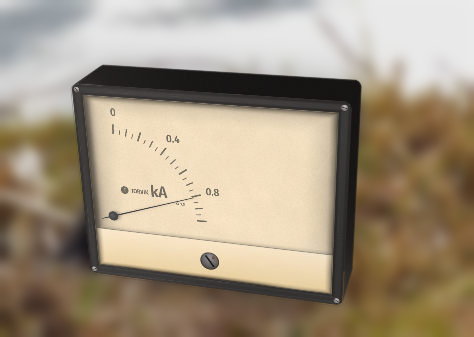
value=0.8 unit=kA
